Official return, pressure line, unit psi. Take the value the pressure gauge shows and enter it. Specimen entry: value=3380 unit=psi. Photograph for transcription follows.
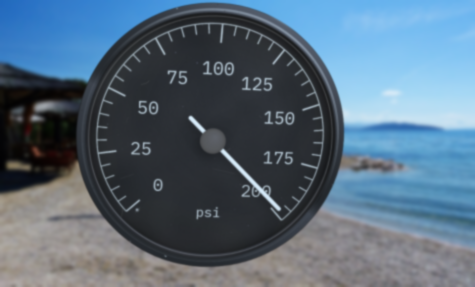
value=197.5 unit=psi
